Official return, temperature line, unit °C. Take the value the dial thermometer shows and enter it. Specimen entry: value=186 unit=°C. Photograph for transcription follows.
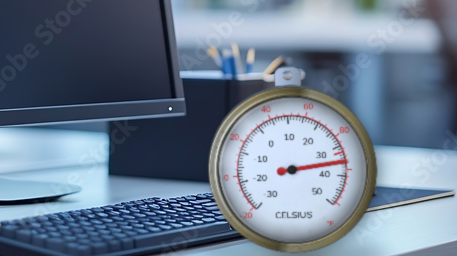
value=35 unit=°C
